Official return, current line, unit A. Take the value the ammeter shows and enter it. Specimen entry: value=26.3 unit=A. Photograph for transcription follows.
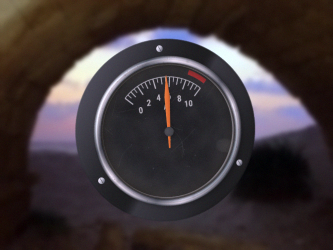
value=5.5 unit=A
